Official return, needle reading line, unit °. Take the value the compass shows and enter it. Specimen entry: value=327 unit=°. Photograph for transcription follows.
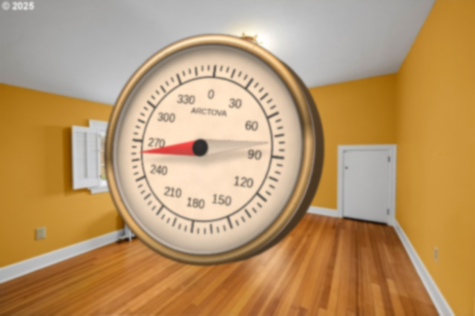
value=260 unit=°
